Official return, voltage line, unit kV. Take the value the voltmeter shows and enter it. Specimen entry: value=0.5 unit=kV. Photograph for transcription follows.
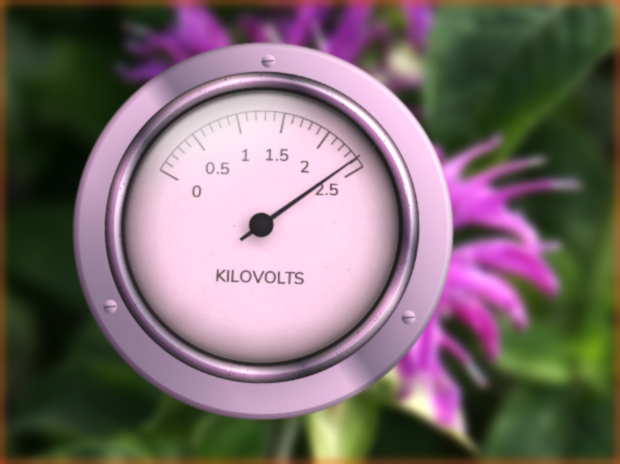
value=2.4 unit=kV
